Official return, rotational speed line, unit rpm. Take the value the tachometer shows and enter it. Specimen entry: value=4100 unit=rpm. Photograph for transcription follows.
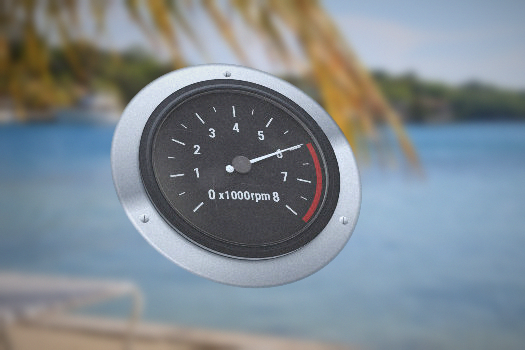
value=6000 unit=rpm
